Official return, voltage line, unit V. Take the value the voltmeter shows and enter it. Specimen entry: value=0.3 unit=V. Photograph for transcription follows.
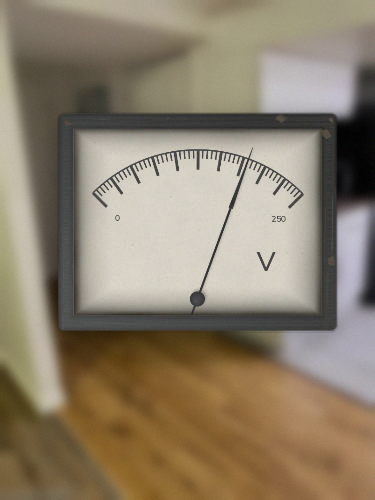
value=180 unit=V
